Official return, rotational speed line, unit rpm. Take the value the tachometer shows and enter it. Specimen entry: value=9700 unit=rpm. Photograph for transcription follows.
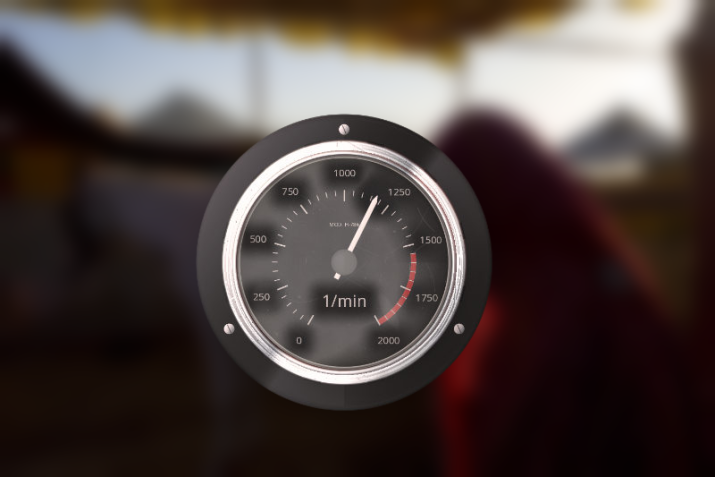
value=1175 unit=rpm
